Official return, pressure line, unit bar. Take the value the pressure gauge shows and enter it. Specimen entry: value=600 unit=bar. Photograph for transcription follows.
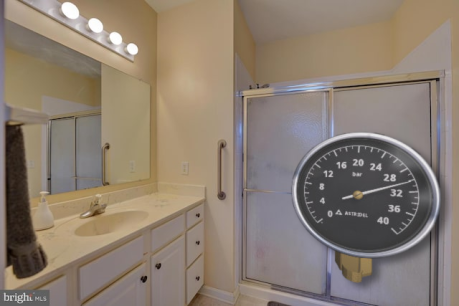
value=30 unit=bar
